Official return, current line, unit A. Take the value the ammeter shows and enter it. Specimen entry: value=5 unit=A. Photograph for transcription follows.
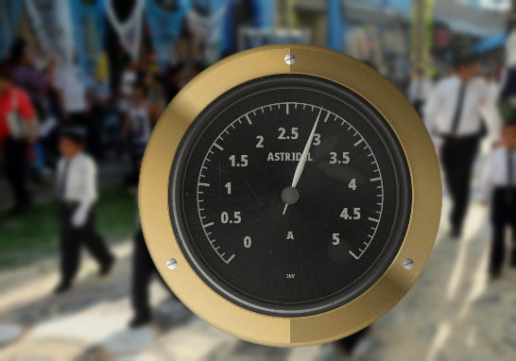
value=2.9 unit=A
